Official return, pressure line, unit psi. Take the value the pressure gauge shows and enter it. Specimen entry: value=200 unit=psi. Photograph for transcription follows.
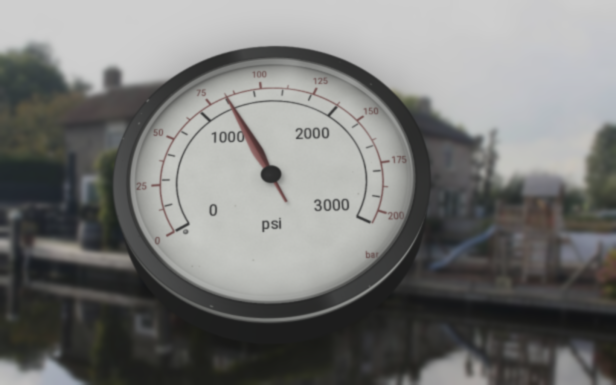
value=1200 unit=psi
